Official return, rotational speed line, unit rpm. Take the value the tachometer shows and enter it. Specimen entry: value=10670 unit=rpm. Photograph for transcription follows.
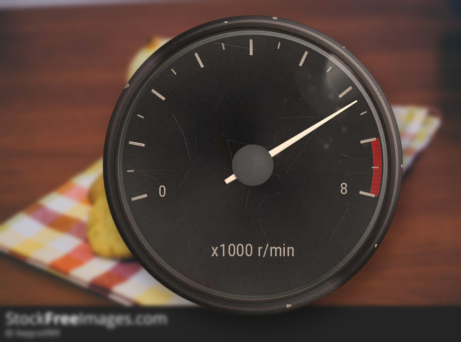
value=6250 unit=rpm
